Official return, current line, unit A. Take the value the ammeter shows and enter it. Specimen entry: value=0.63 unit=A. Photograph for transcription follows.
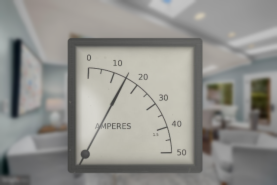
value=15 unit=A
